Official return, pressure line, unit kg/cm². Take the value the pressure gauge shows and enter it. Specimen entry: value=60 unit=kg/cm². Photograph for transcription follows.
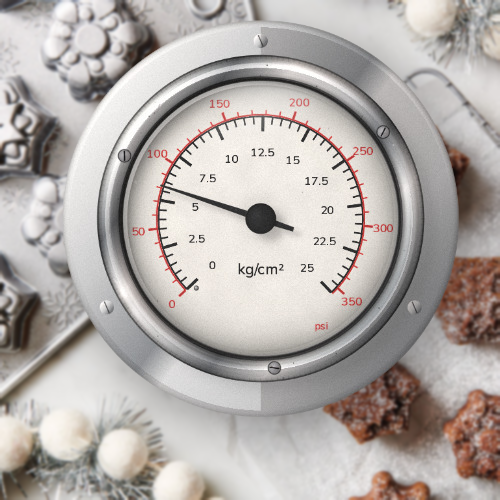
value=5.75 unit=kg/cm²
